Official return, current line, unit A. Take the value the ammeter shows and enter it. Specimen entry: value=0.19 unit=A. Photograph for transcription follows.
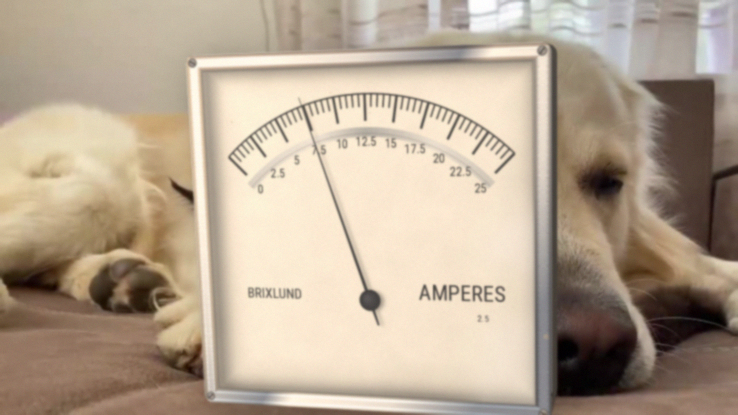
value=7.5 unit=A
